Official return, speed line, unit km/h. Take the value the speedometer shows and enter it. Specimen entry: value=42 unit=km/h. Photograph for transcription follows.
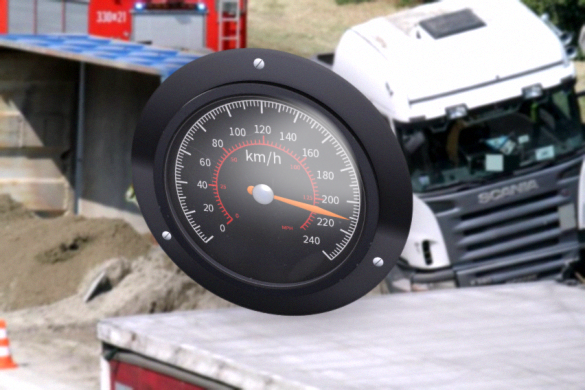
value=210 unit=km/h
